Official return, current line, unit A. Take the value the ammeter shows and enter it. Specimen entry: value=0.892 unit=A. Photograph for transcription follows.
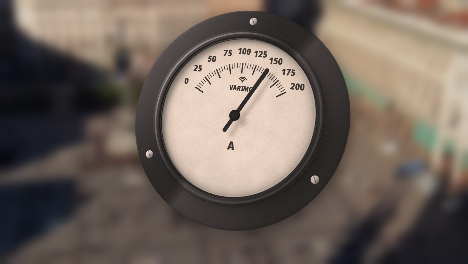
value=150 unit=A
